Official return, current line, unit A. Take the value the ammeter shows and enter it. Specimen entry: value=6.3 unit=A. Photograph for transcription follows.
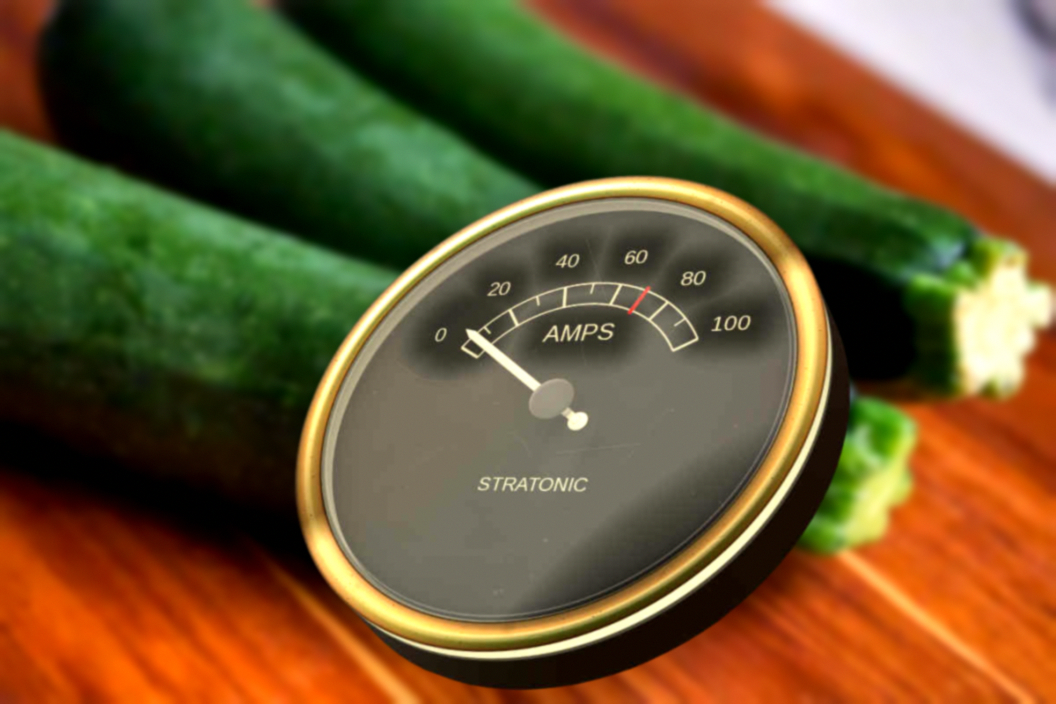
value=5 unit=A
